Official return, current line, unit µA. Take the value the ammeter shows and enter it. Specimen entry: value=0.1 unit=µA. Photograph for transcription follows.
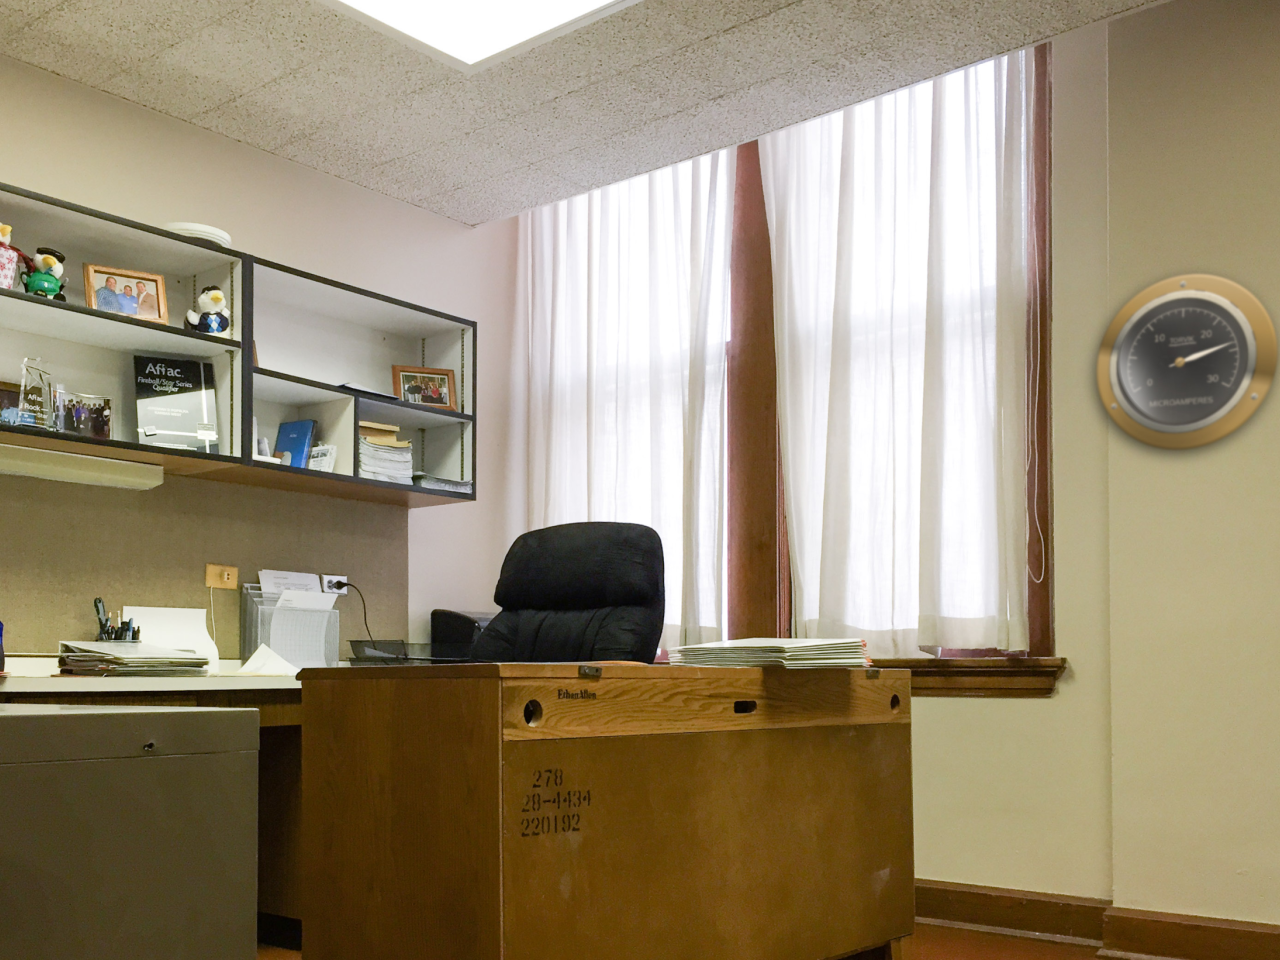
value=24 unit=µA
